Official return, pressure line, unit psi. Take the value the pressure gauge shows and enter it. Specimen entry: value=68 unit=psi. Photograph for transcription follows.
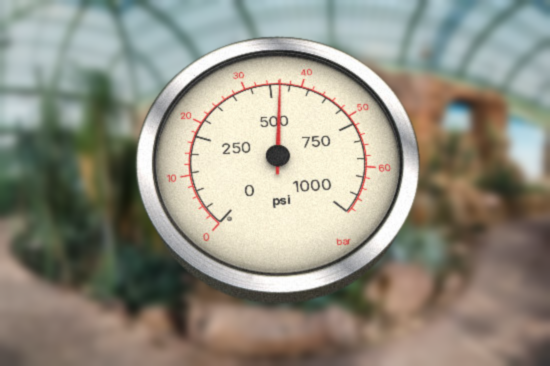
value=525 unit=psi
